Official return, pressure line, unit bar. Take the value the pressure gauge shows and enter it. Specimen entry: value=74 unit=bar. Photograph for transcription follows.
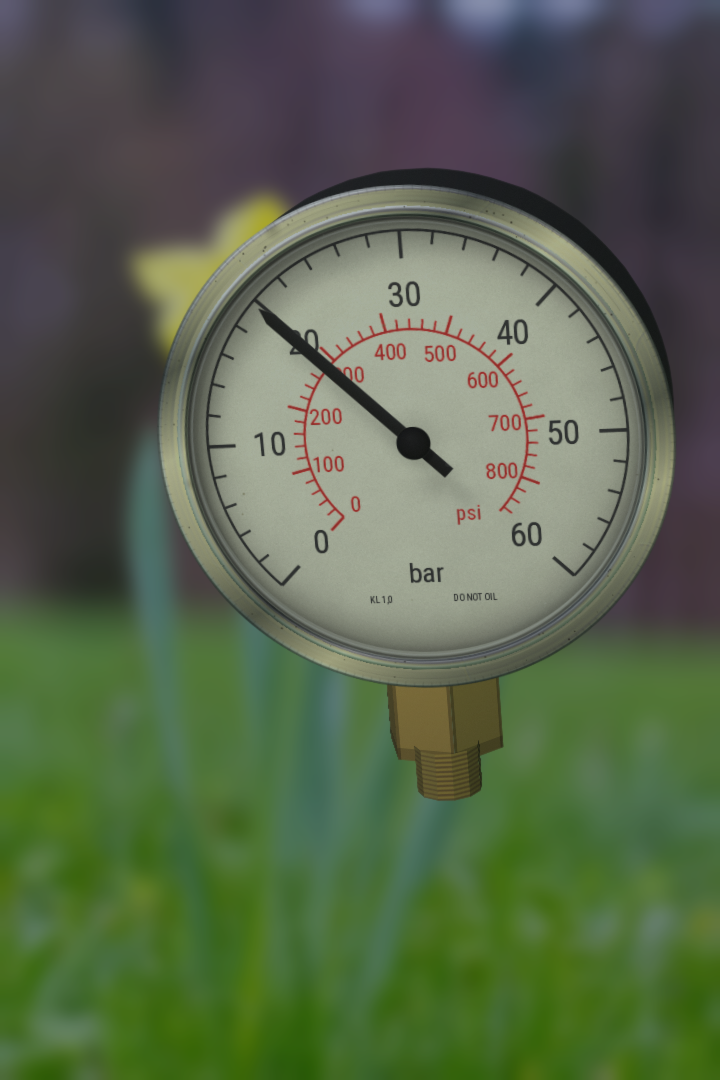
value=20 unit=bar
